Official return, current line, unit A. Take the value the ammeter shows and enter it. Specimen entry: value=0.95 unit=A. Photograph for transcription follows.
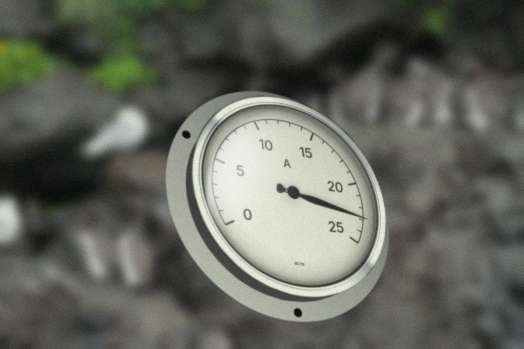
value=23 unit=A
